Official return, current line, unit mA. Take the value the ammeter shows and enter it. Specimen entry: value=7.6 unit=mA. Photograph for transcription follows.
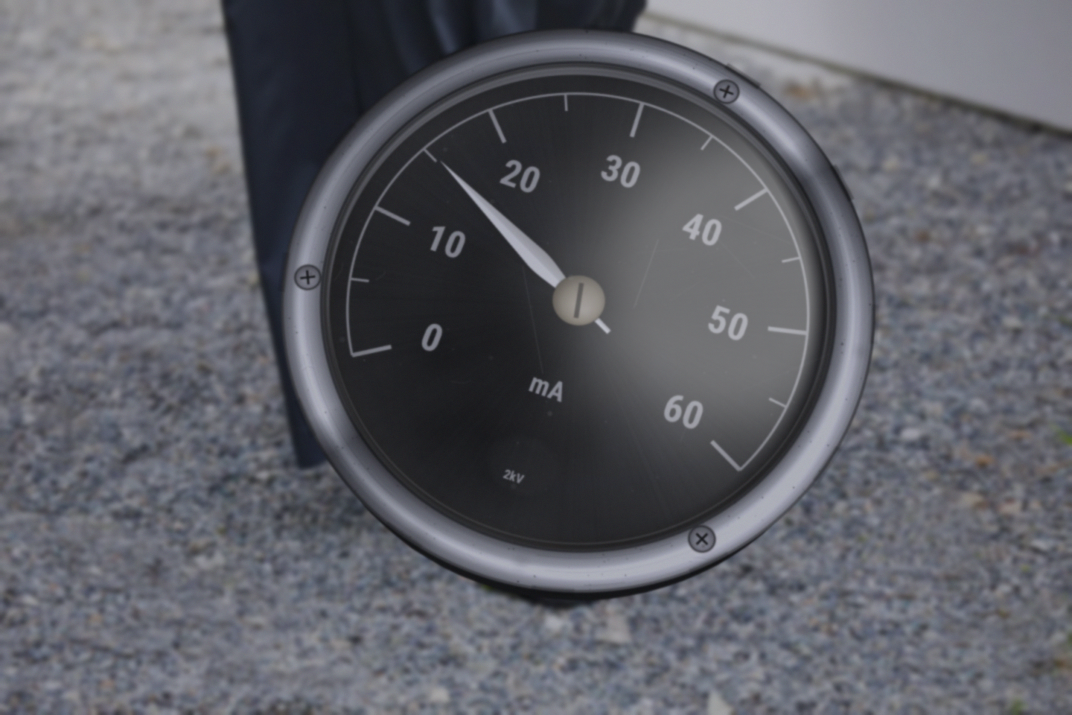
value=15 unit=mA
